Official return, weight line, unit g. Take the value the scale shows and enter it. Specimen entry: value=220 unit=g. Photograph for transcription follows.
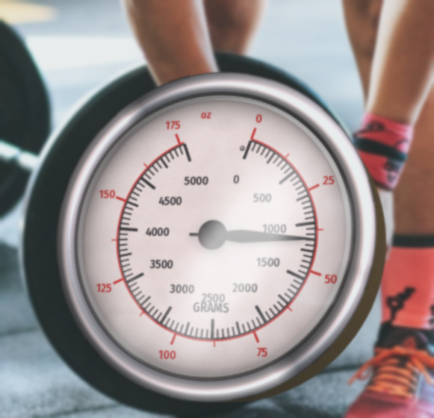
value=1150 unit=g
